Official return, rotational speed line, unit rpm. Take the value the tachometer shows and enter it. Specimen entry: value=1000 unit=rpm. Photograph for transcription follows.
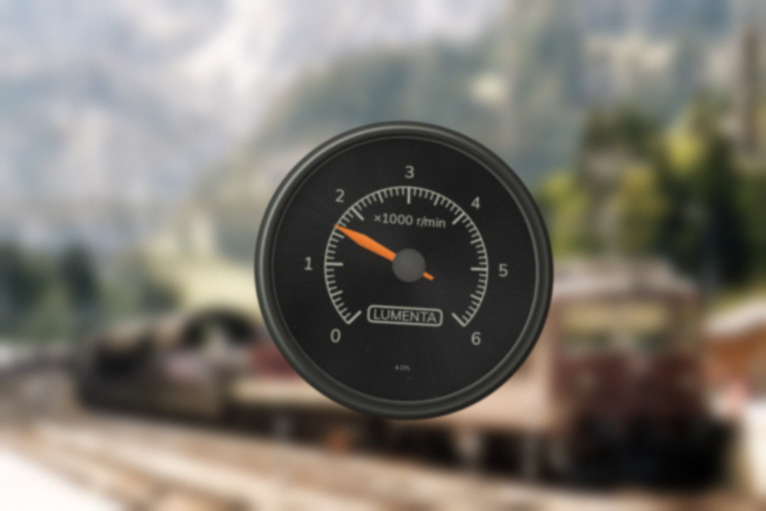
value=1600 unit=rpm
